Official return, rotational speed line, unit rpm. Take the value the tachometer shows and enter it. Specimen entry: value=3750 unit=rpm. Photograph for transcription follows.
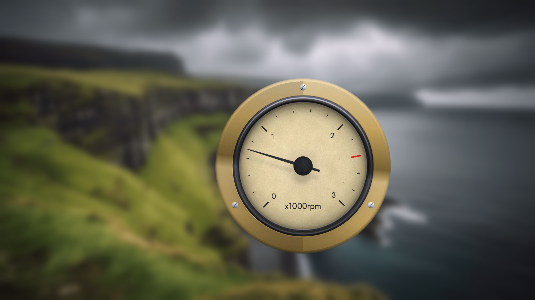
value=700 unit=rpm
